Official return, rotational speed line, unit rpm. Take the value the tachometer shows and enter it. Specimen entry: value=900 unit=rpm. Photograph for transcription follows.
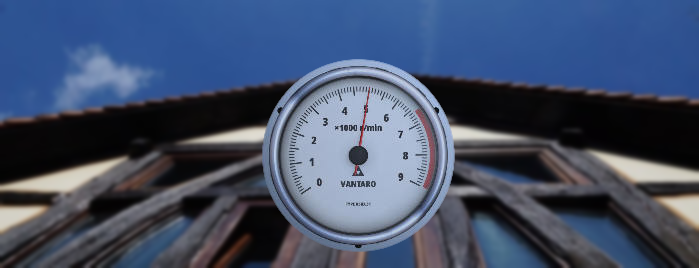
value=5000 unit=rpm
